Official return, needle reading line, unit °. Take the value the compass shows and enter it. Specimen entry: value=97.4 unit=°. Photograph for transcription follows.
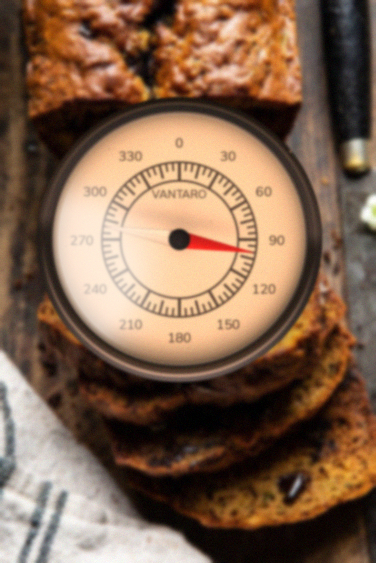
value=100 unit=°
